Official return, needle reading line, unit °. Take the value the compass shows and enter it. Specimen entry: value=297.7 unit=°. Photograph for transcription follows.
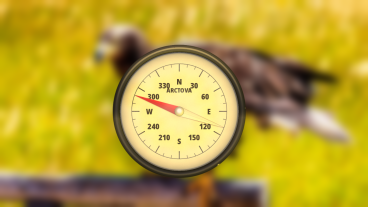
value=290 unit=°
